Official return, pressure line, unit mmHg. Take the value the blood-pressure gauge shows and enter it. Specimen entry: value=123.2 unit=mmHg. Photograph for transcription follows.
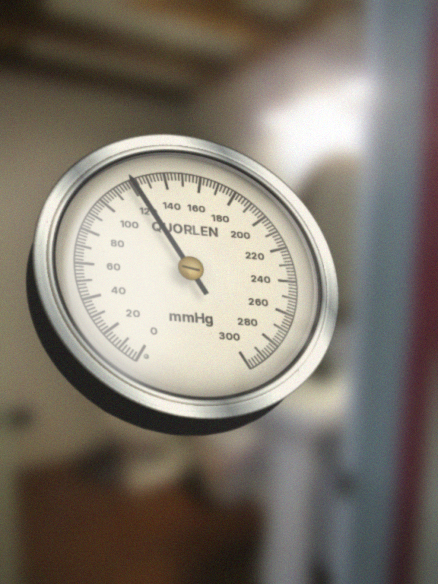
value=120 unit=mmHg
